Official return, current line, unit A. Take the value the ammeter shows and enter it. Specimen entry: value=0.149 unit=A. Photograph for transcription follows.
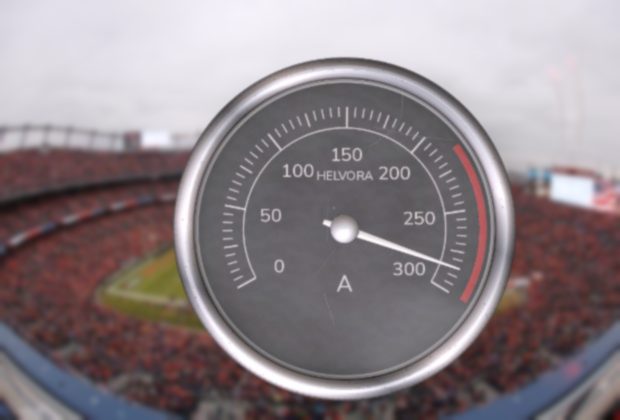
value=285 unit=A
